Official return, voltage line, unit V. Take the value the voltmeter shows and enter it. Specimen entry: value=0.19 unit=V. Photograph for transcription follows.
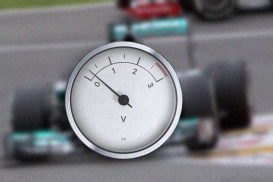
value=0.25 unit=V
